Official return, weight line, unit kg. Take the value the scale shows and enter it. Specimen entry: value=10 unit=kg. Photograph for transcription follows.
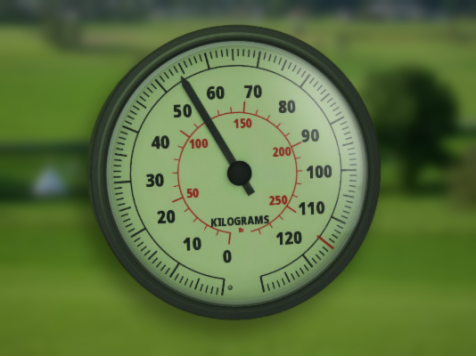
value=54 unit=kg
